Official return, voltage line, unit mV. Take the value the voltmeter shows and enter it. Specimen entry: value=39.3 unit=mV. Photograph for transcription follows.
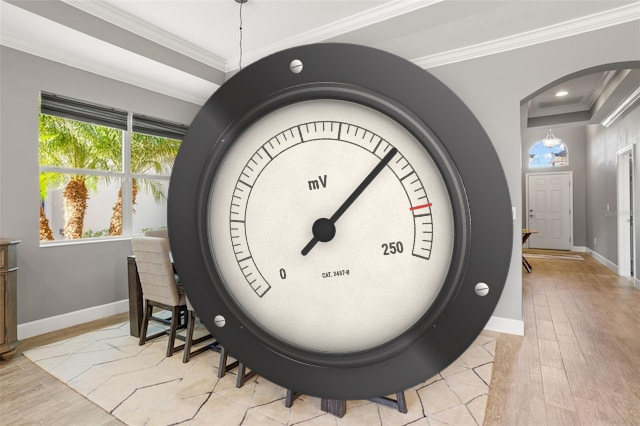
value=185 unit=mV
